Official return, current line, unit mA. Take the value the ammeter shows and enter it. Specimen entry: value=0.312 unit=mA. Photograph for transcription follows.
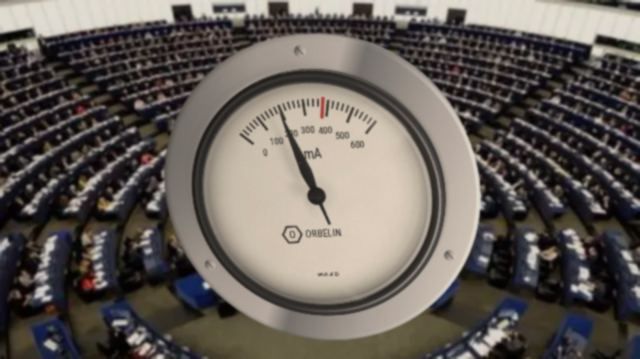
value=200 unit=mA
